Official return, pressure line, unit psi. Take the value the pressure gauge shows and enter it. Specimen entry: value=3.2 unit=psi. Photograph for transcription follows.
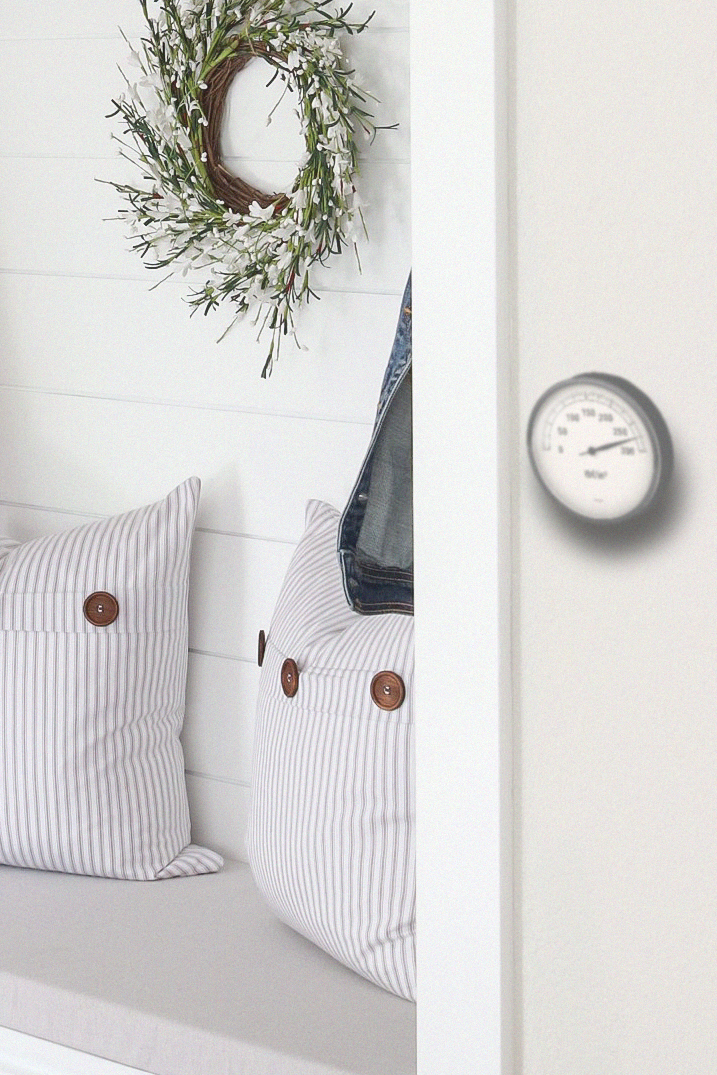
value=275 unit=psi
